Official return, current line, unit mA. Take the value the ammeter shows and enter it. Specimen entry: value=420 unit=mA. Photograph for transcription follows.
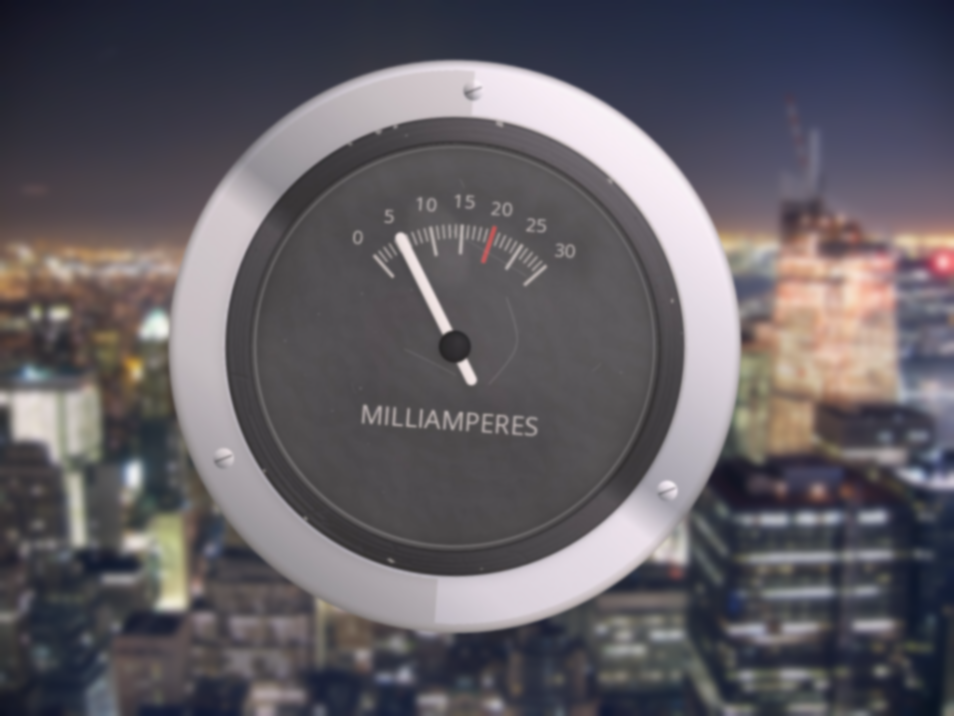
value=5 unit=mA
